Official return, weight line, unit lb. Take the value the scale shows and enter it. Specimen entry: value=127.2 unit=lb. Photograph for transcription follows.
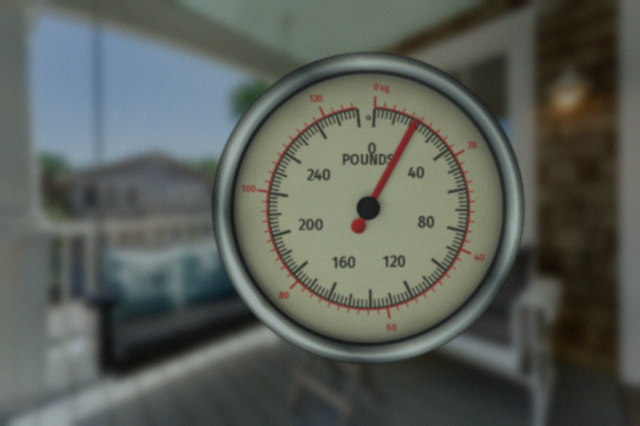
value=20 unit=lb
